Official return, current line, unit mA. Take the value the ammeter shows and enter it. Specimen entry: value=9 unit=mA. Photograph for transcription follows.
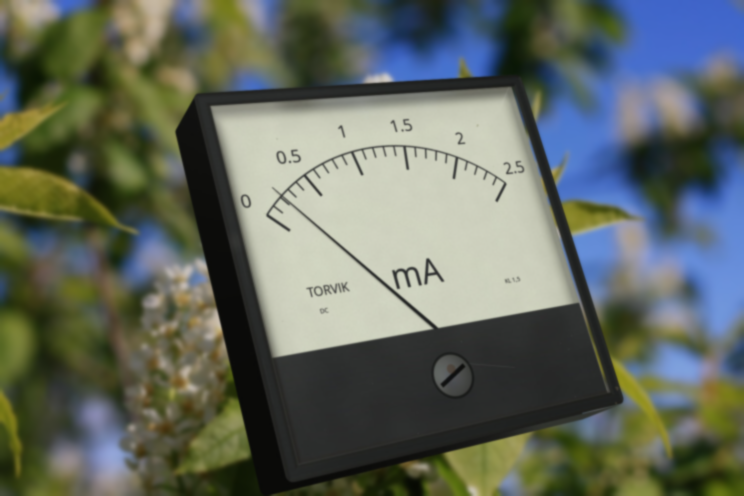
value=0.2 unit=mA
